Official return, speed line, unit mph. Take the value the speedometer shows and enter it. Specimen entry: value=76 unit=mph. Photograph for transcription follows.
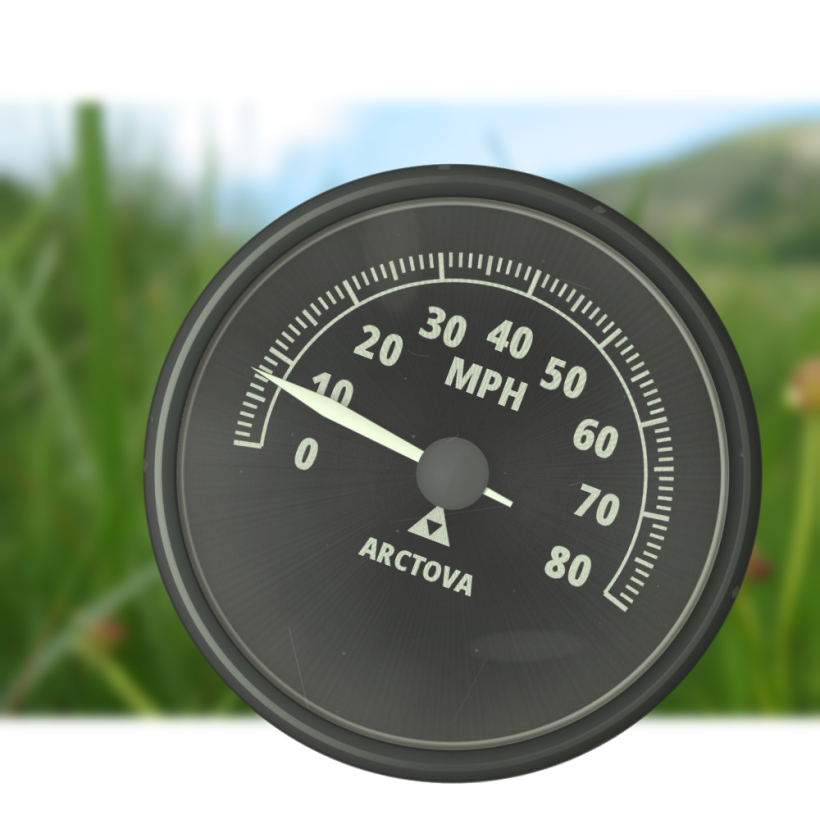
value=7.5 unit=mph
